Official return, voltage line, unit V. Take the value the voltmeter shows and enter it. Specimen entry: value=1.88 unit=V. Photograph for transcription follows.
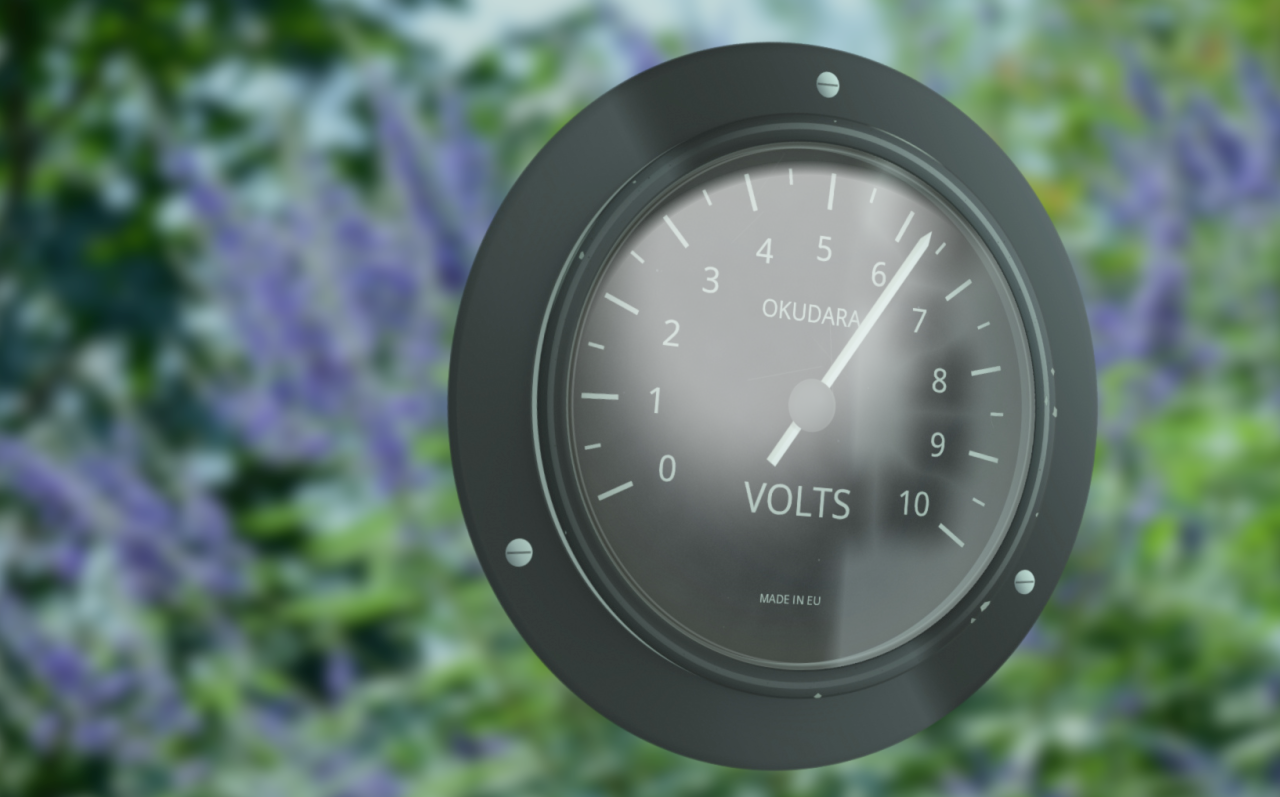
value=6.25 unit=V
